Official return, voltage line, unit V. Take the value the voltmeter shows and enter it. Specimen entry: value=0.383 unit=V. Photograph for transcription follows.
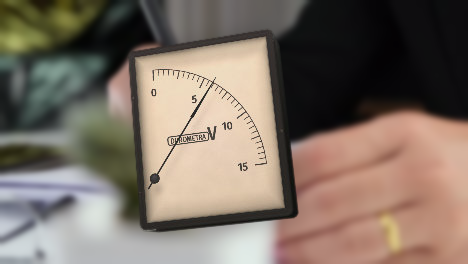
value=6 unit=V
